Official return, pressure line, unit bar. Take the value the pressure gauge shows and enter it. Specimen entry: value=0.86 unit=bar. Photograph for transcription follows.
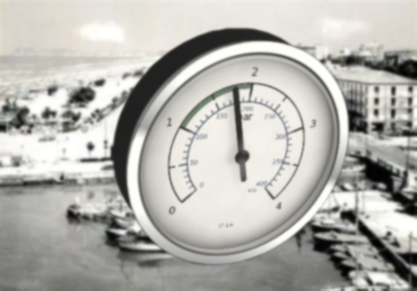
value=1.75 unit=bar
